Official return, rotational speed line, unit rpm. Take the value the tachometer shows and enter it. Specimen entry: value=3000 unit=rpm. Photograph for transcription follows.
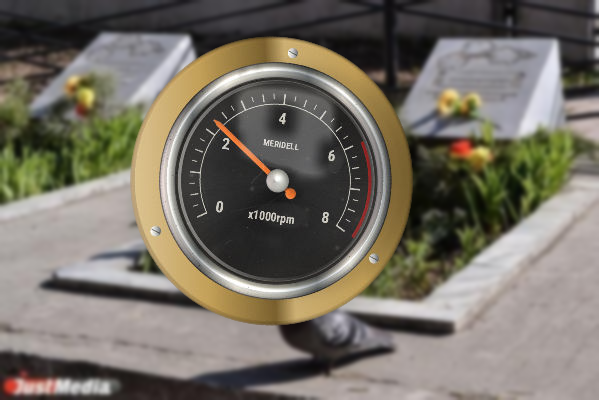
value=2250 unit=rpm
